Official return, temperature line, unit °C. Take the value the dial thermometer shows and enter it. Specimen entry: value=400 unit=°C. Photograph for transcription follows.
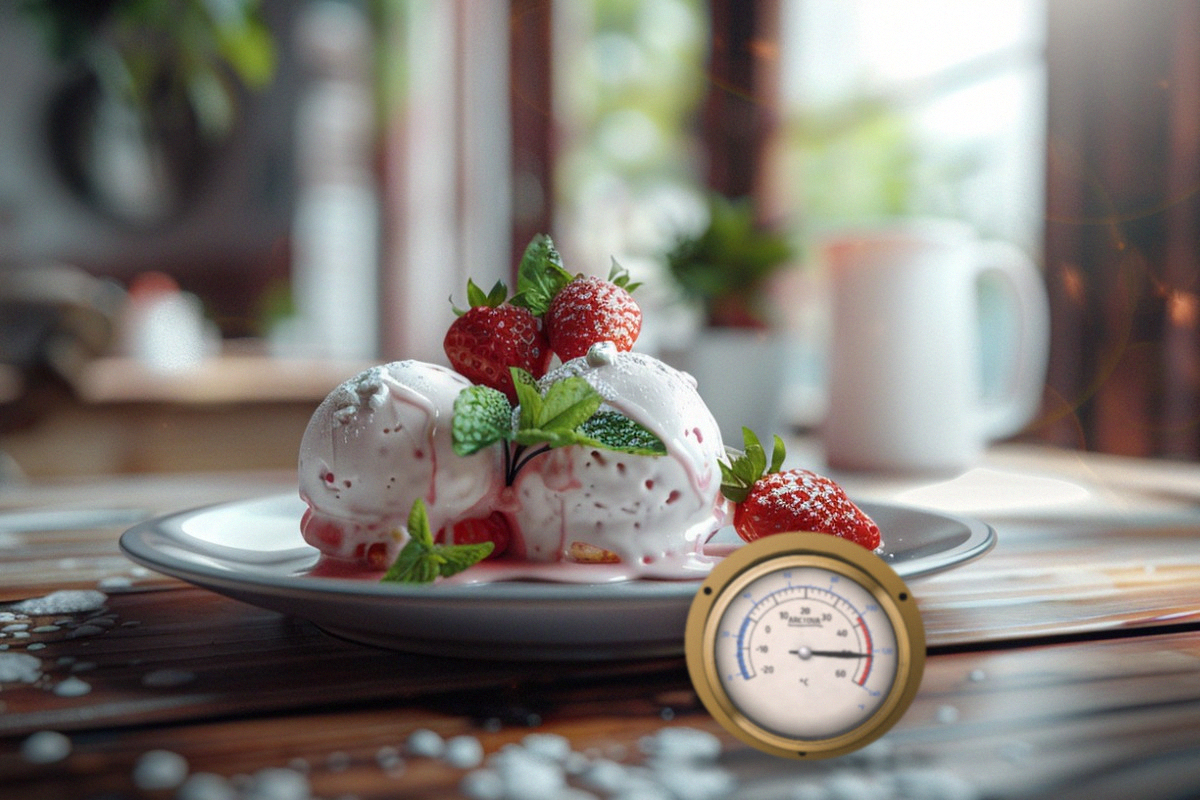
value=50 unit=°C
